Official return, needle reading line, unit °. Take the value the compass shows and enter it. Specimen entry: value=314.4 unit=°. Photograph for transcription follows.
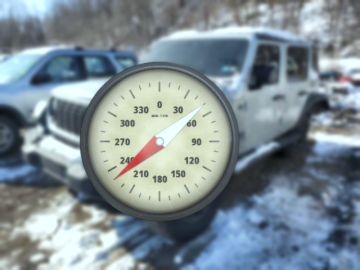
value=230 unit=°
